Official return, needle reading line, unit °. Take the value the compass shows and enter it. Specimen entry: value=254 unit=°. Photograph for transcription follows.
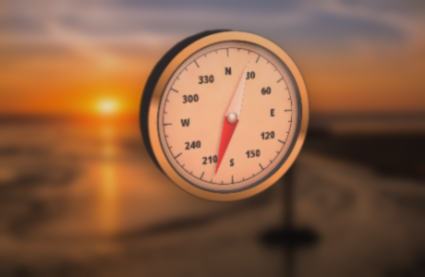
value=200 unit=°
